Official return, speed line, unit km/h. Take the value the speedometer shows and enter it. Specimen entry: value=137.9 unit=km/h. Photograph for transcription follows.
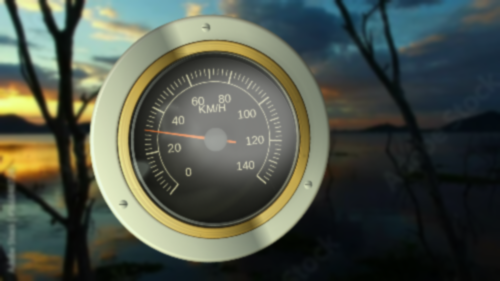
value=30 unit=km/h
